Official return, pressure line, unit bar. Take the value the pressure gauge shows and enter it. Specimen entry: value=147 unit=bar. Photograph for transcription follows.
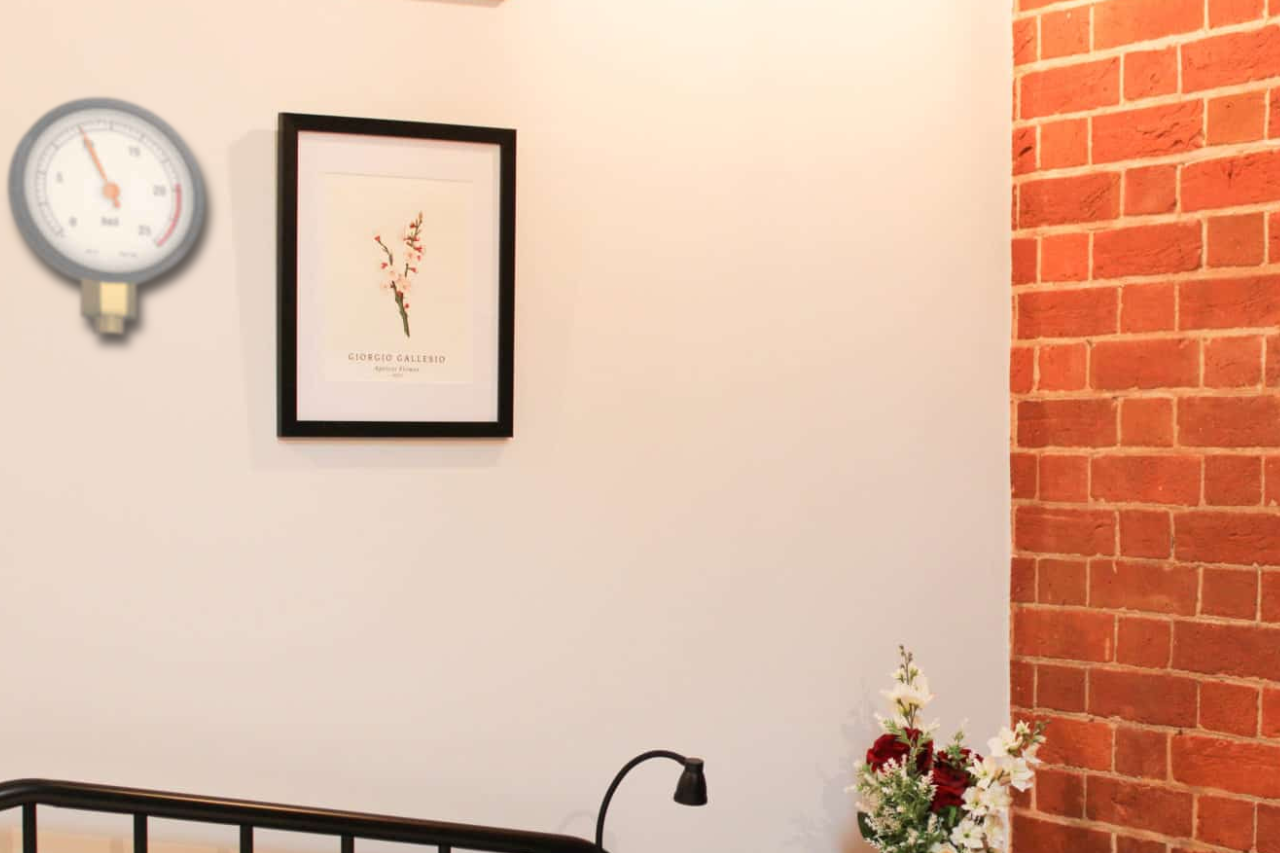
value=10 unit=bar
